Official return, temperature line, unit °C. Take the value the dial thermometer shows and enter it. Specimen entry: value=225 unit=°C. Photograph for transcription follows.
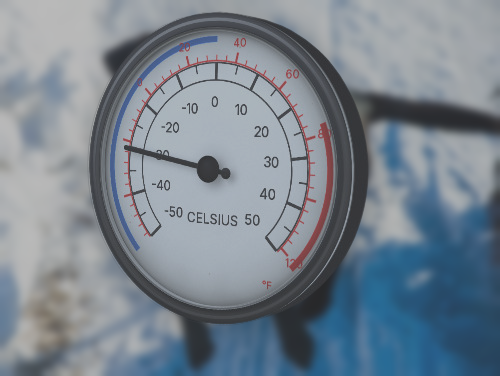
value=-30 unit=°C
